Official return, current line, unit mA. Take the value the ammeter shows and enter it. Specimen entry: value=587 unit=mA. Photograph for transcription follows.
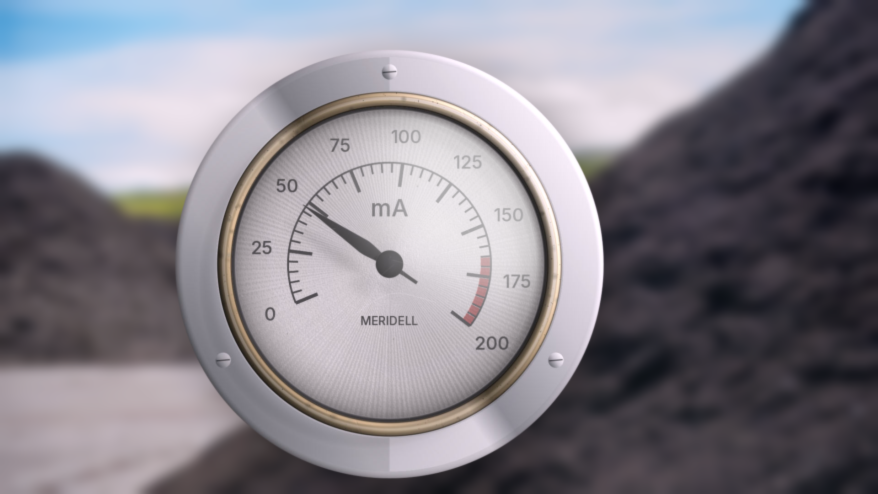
value=47.5 unit=mA
